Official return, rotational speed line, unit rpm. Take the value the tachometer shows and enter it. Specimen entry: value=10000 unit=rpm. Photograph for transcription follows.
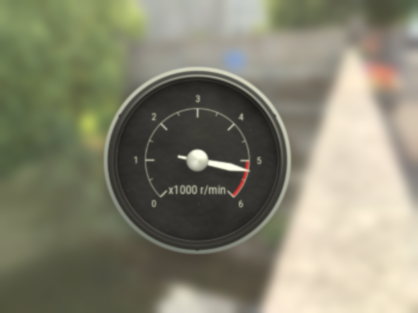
value=5250 unit=rpm
